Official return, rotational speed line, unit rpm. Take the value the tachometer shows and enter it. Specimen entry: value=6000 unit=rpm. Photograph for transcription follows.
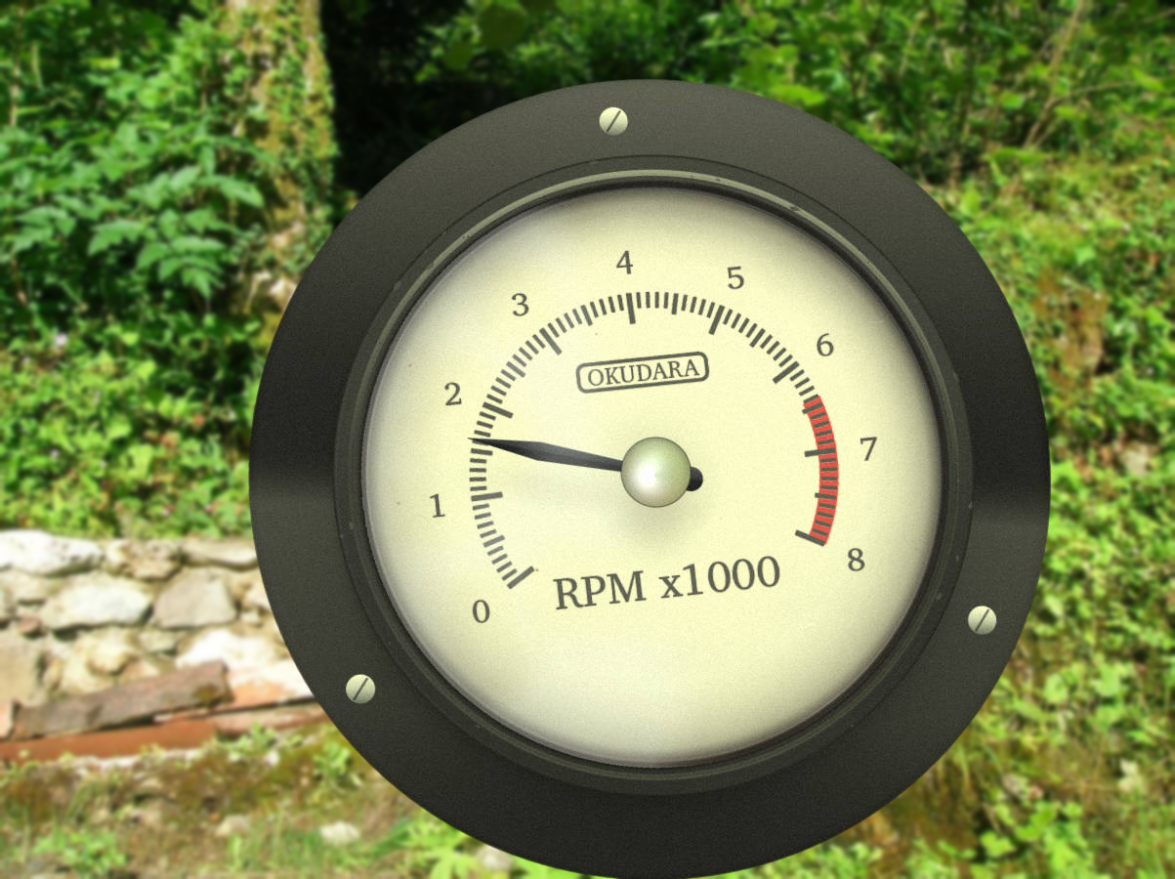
value=1600 unit=rpm
